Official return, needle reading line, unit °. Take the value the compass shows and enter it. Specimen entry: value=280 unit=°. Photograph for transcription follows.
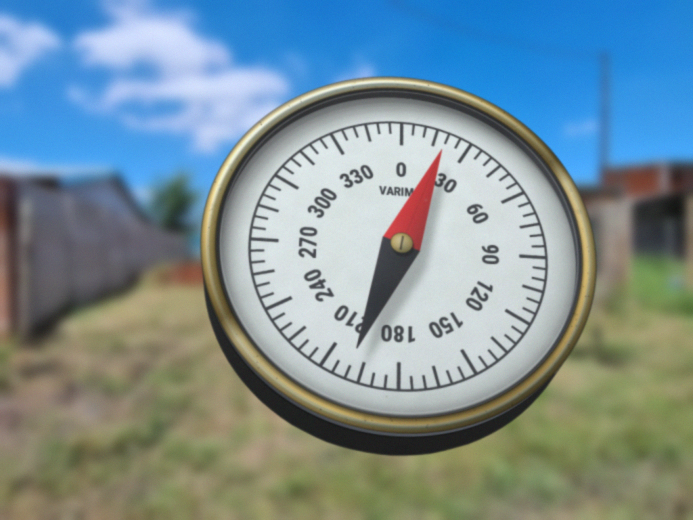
value=20 unit=°
